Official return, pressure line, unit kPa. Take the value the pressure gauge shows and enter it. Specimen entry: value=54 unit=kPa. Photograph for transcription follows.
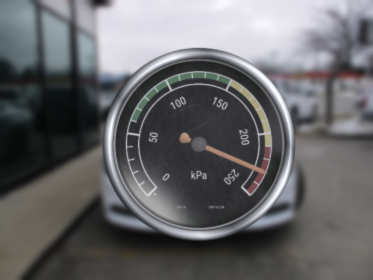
value=230 unit=kPa
